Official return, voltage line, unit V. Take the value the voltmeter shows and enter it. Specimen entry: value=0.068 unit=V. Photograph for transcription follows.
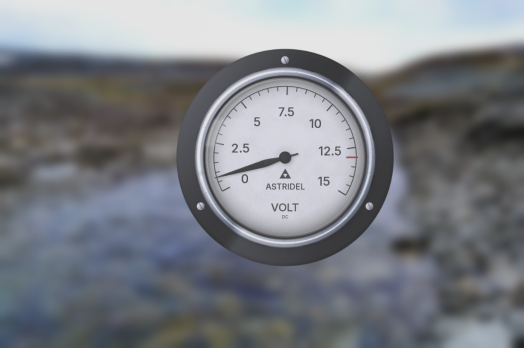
value=0.75 unit=V
